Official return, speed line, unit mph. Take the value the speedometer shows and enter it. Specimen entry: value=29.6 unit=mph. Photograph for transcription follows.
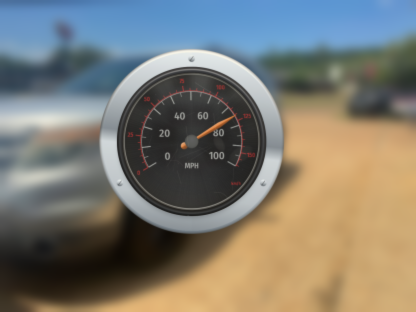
value=75 unit=mph
